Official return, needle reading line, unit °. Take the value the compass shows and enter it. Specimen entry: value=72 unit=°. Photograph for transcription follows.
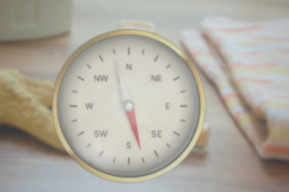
value=165 unit=°
